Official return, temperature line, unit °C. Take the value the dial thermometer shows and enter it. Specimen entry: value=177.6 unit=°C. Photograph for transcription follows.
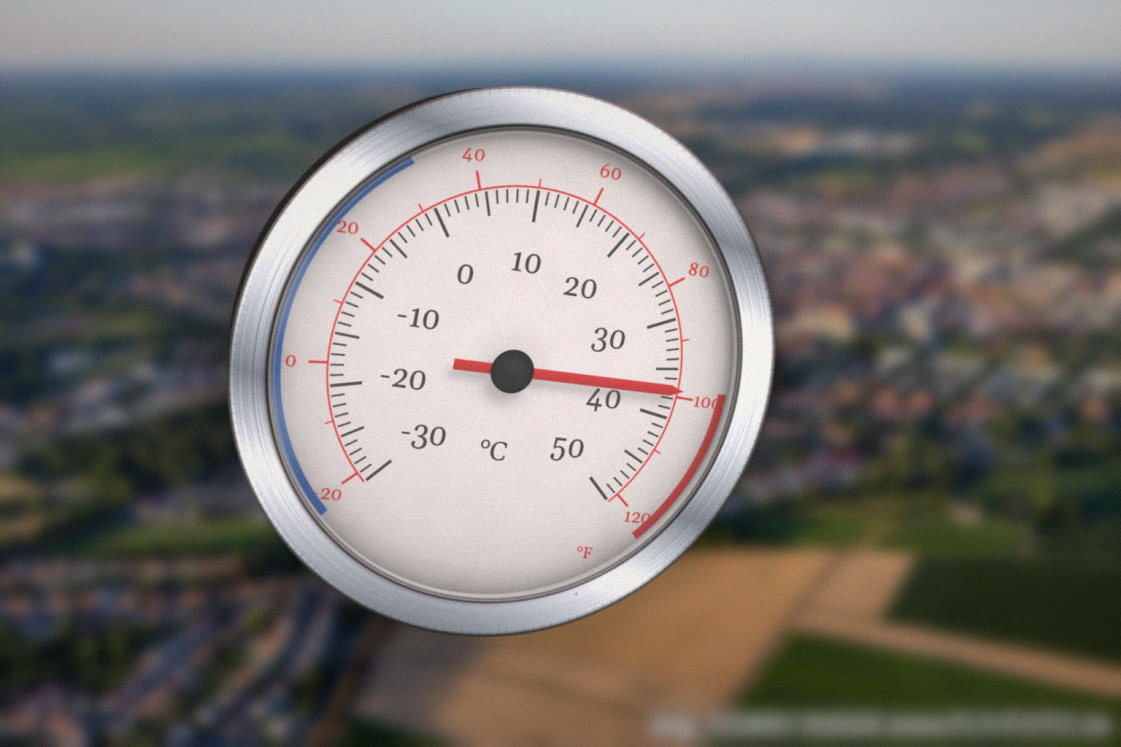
value=37 unit=°C
